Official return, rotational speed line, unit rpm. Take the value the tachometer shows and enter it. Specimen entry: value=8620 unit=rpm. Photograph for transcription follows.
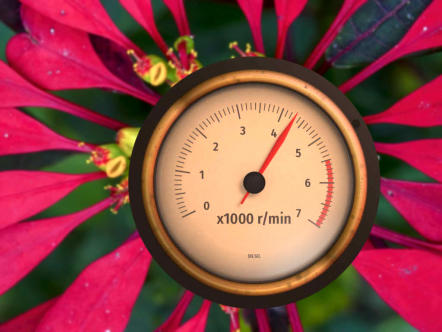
value=4300 unit=rpm
